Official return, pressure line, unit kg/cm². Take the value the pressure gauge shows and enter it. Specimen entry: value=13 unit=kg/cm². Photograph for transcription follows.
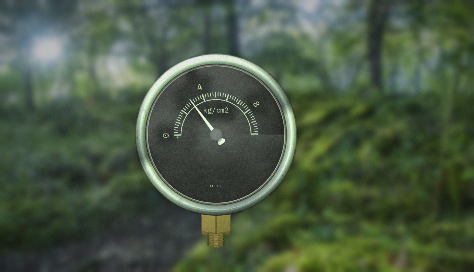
value=3 unit=kg/cm²
